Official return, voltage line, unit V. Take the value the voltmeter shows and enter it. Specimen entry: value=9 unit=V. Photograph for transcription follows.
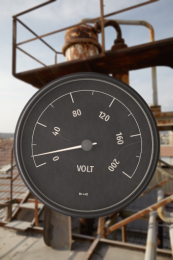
value=10 unit=V
